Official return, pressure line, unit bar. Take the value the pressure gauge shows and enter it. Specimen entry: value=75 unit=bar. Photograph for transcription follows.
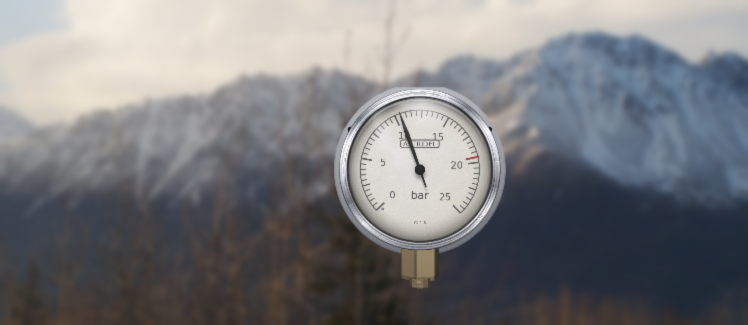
value=10.5 unit=bar
